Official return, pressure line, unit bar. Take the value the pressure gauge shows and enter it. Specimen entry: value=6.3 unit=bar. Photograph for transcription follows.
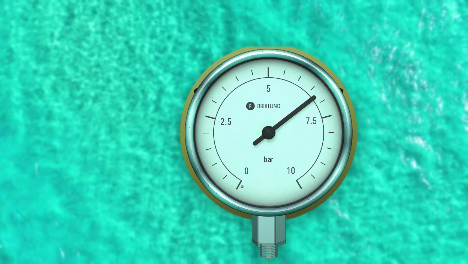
value=6.75 unit=bar
